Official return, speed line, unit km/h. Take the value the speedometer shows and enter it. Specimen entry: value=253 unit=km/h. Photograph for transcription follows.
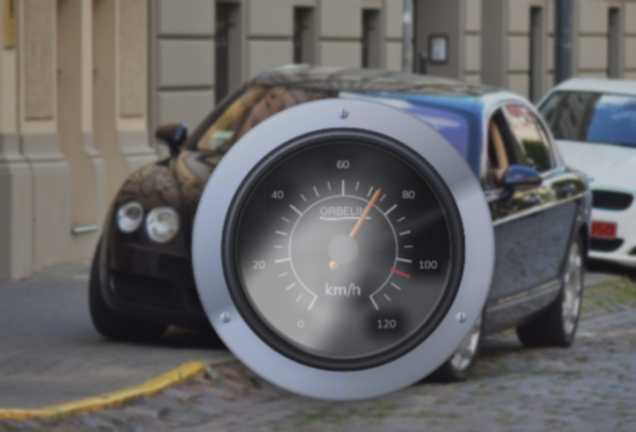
value=72.5 unit=km/h
